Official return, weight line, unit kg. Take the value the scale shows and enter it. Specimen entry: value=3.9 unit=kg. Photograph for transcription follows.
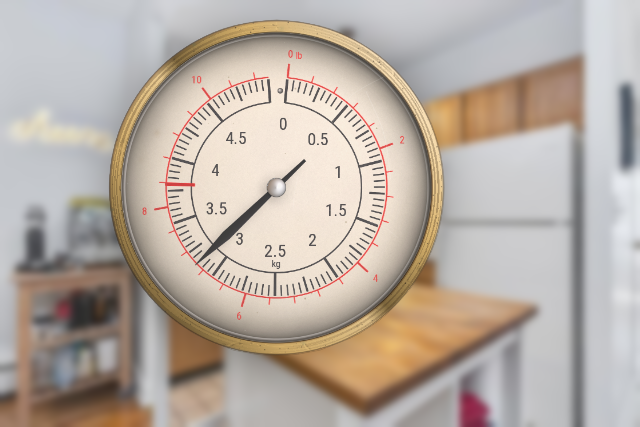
value=3.15 unit=kg
